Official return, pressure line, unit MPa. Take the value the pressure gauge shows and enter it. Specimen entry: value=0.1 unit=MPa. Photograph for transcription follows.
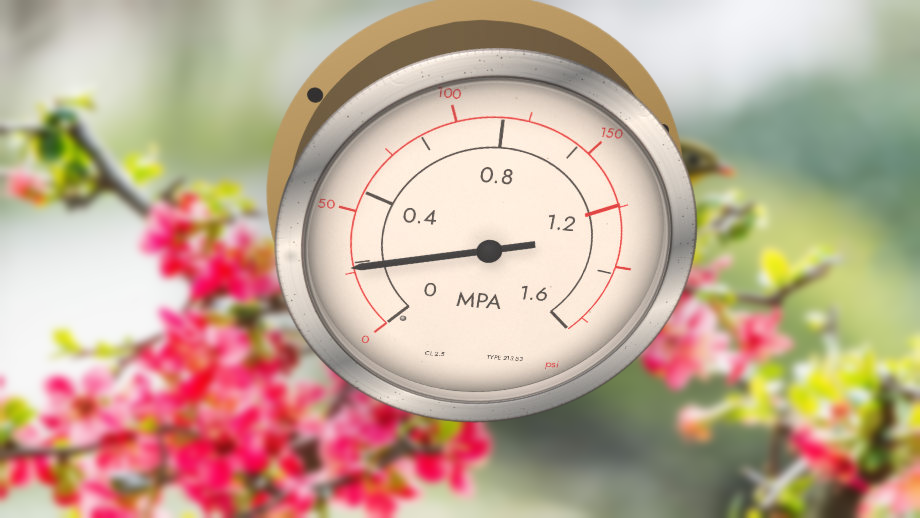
value=0.2 unit=MPa
